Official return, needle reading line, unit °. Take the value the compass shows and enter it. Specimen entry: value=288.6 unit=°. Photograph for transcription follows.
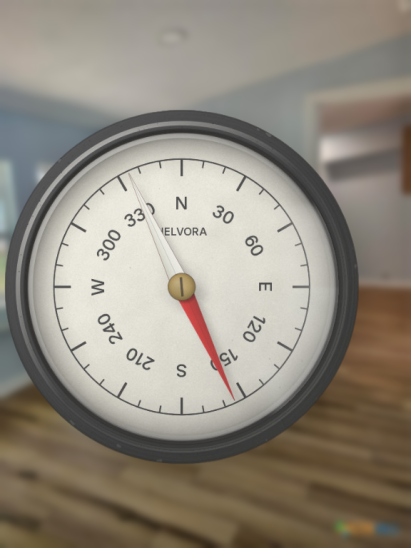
value=155 unit=°
